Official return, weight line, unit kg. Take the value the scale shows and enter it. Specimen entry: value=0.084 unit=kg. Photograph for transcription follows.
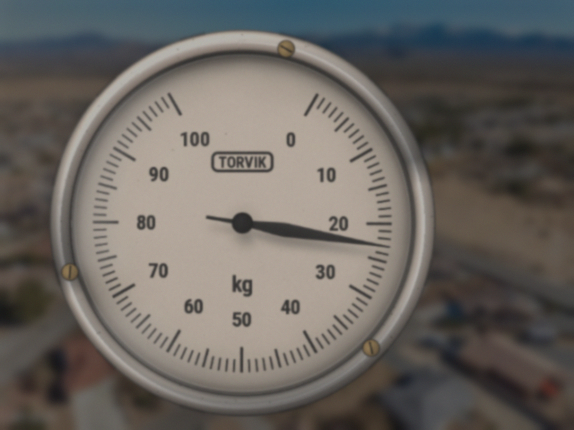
value=23 unit=kg
